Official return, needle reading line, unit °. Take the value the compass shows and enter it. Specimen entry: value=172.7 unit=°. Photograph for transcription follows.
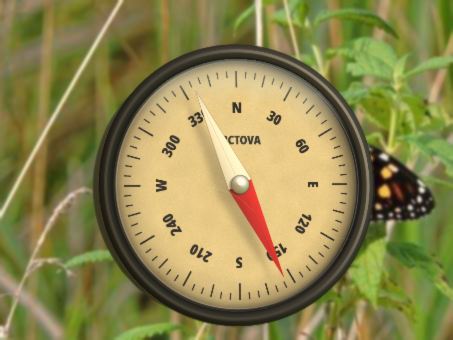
value=155 unit=°
